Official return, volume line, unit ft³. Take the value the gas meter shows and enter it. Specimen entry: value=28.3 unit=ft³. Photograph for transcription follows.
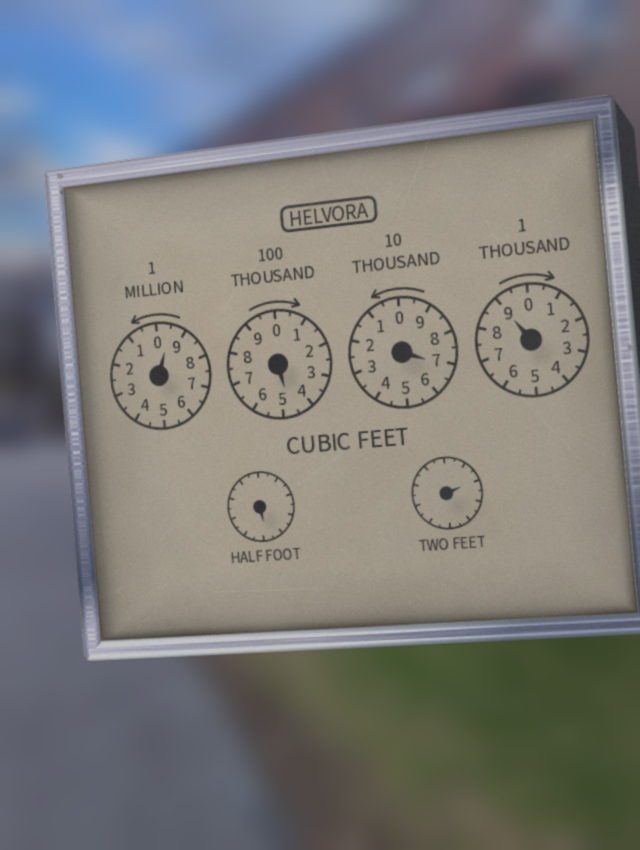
value=946900 unit=ft³
